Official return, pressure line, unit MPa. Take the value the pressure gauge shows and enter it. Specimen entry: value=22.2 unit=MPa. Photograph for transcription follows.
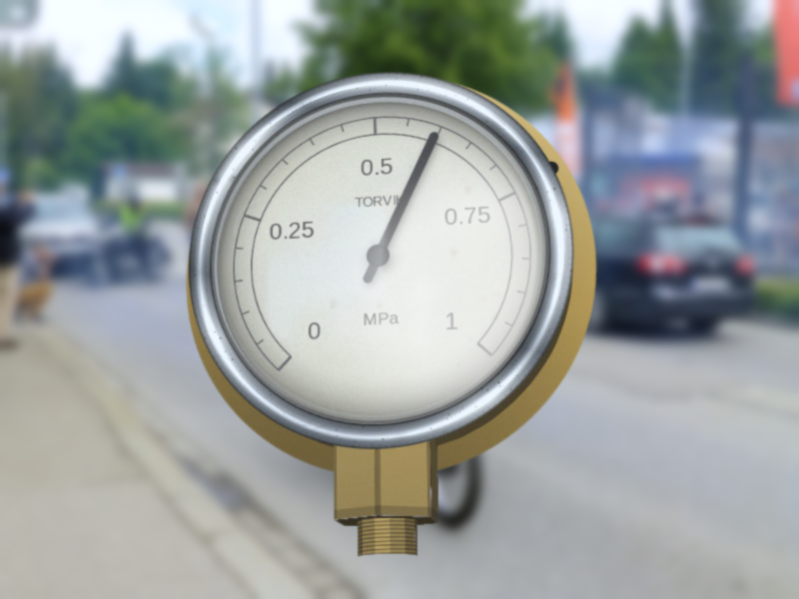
value=0.6 unit=MPa
